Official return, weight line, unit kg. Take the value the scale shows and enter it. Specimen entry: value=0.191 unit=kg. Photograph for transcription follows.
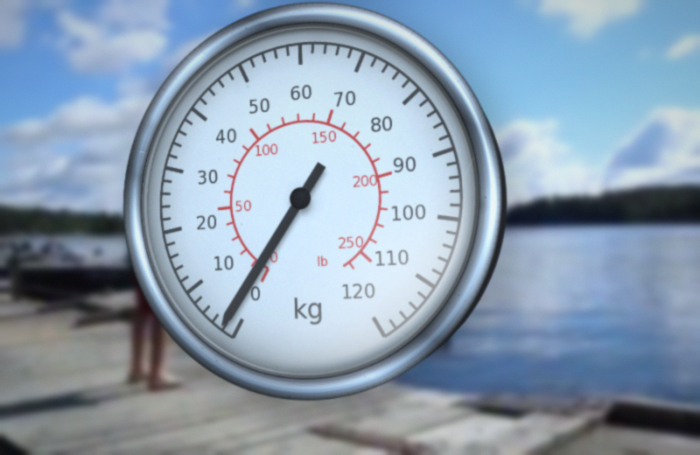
value=2 unit=kg
